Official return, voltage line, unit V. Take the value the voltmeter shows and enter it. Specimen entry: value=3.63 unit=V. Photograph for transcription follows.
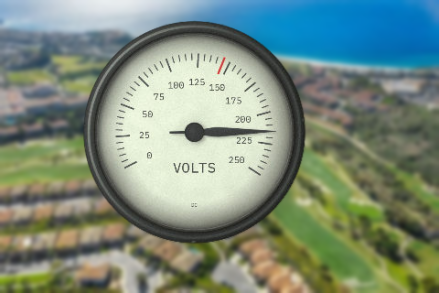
value=215 unit=V
